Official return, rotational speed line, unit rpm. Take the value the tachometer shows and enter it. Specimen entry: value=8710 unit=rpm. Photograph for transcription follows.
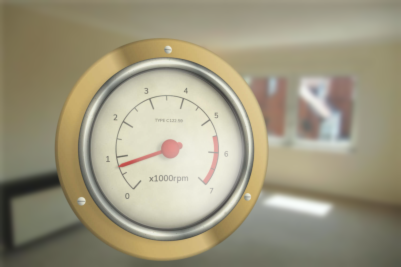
value=750 unit=rpm
